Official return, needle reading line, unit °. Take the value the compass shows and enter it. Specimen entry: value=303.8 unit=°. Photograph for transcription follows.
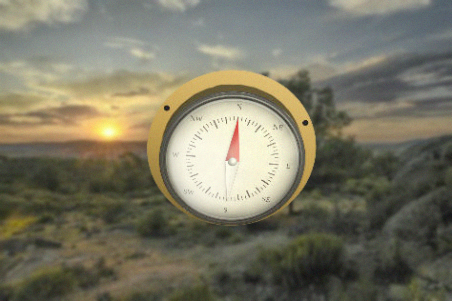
value=0 unit=°
